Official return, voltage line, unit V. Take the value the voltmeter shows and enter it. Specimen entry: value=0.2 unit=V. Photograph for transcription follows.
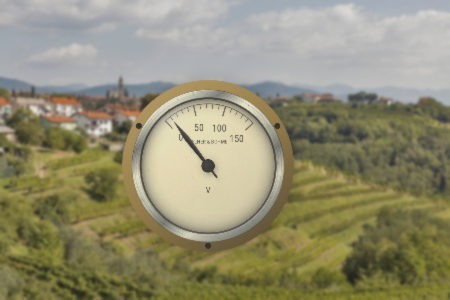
value=10 unit=V
